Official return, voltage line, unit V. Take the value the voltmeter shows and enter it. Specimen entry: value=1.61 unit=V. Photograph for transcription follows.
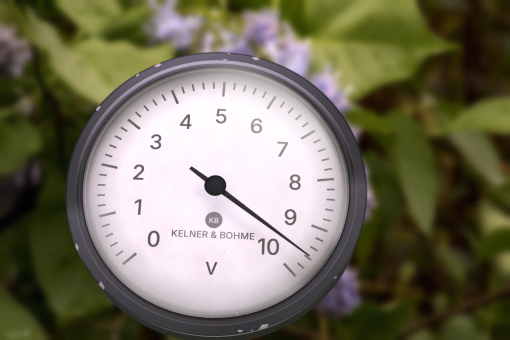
value=9.6 unit=V
